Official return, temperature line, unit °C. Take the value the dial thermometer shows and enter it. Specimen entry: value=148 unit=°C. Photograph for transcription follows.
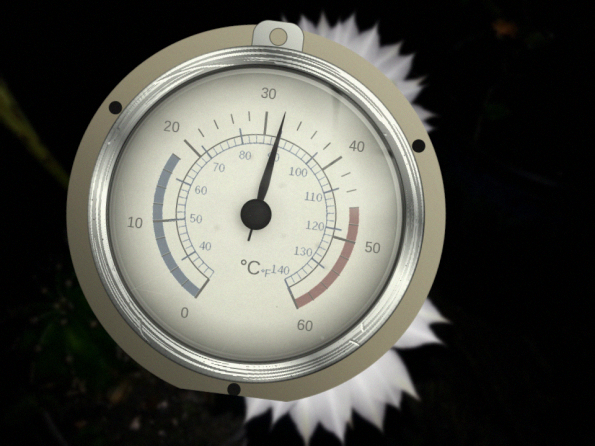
value=32 unit=°C
